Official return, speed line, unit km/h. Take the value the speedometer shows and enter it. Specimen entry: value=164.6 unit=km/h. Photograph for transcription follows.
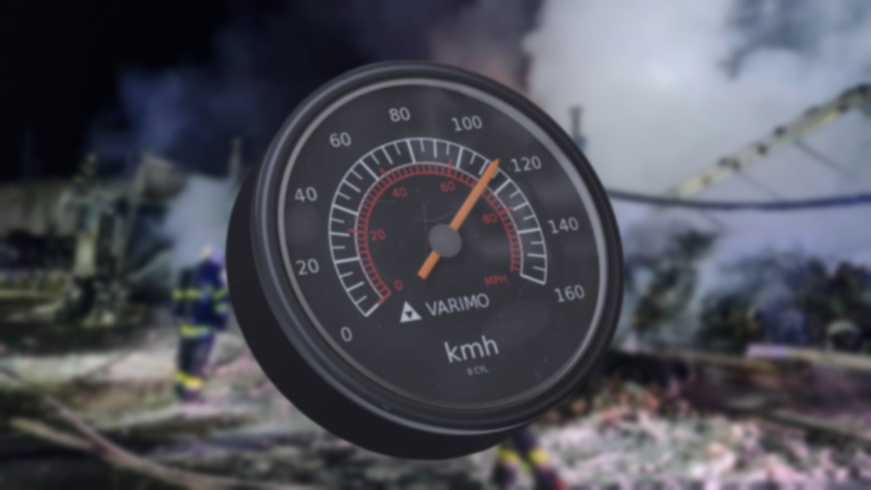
value=112.5 unit=km/h
